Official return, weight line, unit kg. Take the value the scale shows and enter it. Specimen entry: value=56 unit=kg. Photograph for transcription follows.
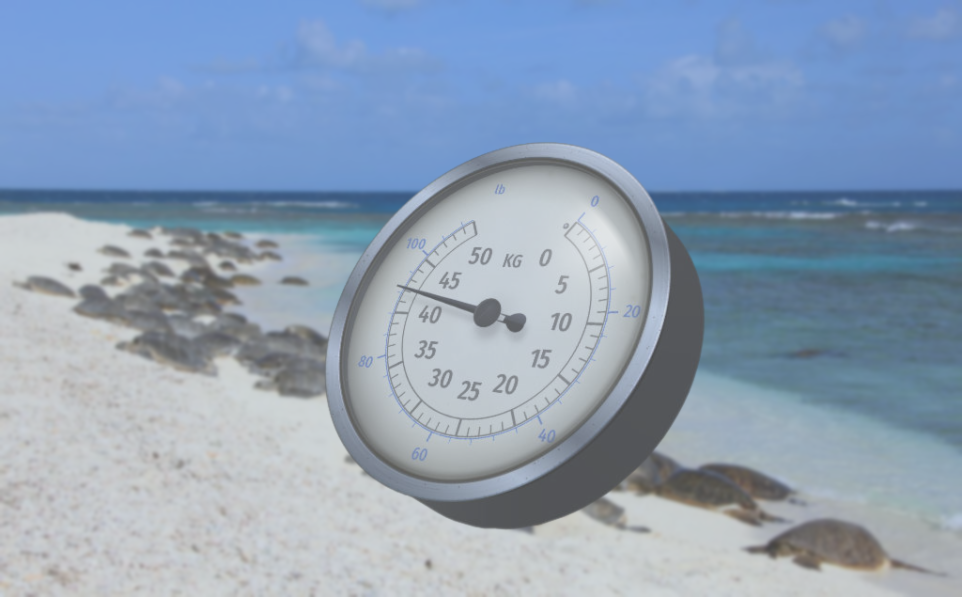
value=42 unit=kg
